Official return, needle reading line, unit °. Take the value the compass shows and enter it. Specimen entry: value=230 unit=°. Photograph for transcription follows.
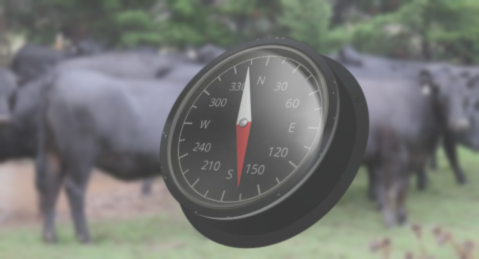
value=165 unit=°
